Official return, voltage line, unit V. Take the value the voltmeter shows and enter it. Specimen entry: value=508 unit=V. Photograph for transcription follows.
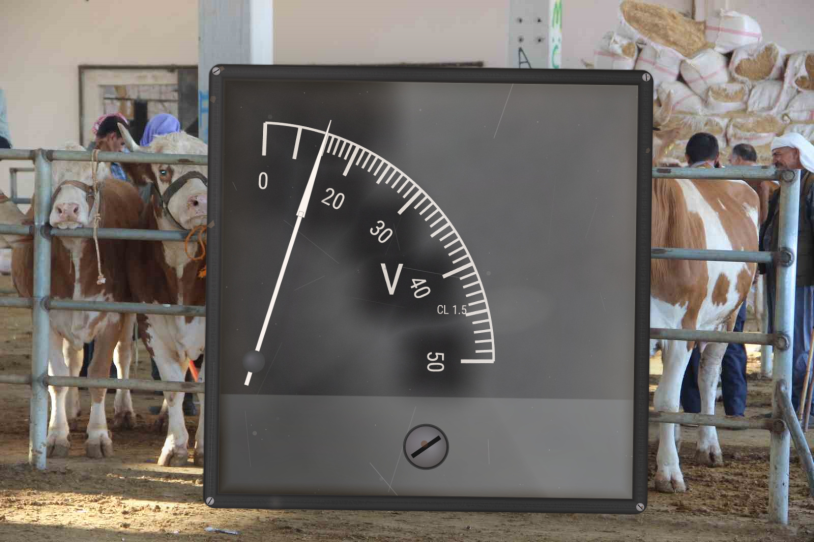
value=15 unit=V
